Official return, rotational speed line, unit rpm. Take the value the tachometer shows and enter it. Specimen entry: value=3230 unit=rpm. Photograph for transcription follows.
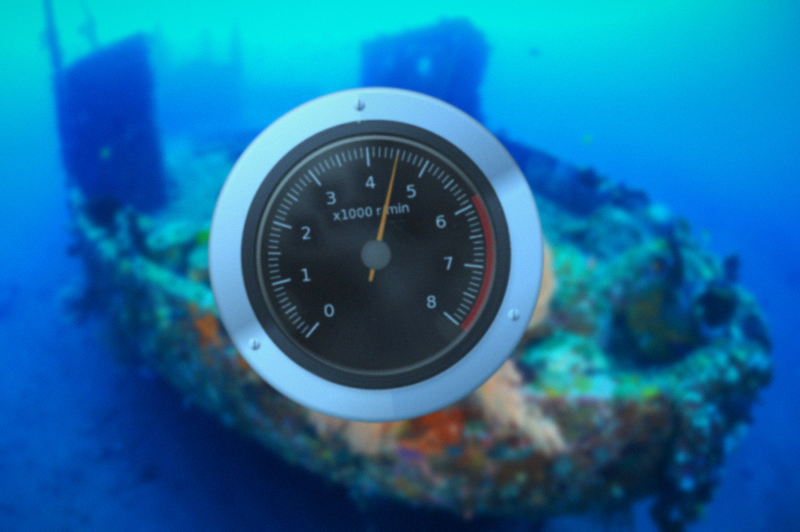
value=4500 unit=rpm
